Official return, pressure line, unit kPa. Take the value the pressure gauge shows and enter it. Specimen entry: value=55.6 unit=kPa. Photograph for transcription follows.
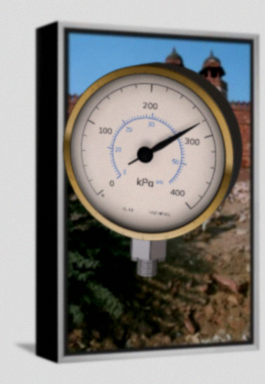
value=280 unit=kPa
